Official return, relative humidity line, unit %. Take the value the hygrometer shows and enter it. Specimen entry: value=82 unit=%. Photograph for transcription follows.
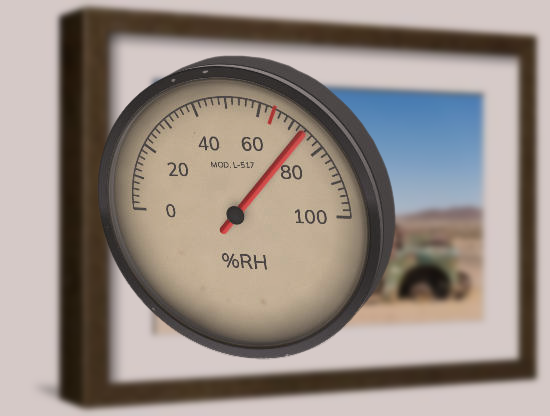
value=74 unit=%
